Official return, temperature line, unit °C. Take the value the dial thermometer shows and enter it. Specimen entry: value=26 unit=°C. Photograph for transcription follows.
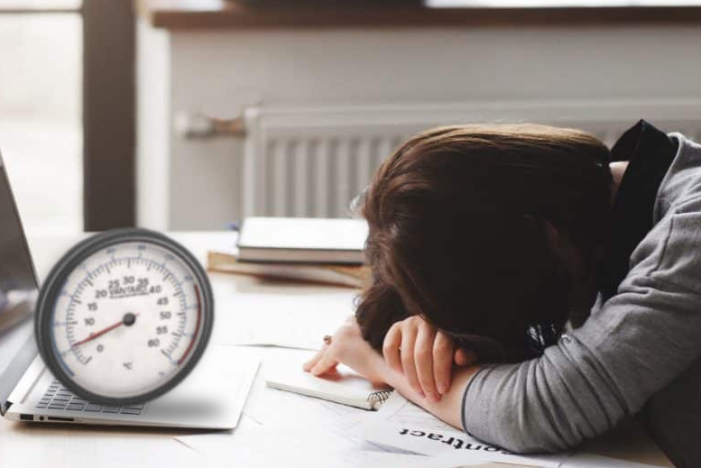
value=5 unit=°C
